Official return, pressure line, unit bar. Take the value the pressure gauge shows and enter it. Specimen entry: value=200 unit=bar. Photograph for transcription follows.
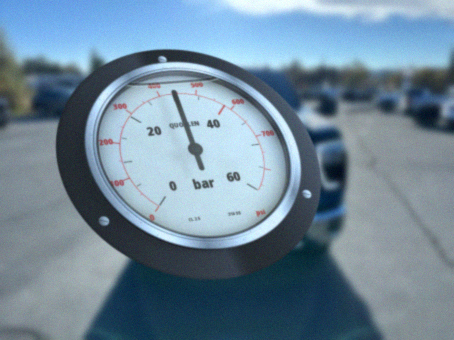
value=30 unit=bar
